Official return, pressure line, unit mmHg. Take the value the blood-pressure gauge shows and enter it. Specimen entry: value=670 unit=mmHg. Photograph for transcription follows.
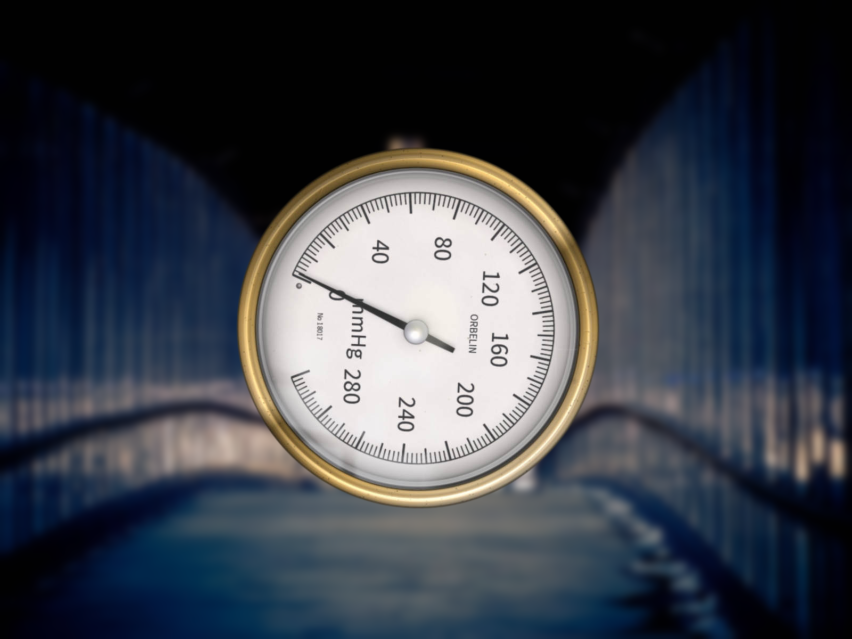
value=2 unit=mmHg
